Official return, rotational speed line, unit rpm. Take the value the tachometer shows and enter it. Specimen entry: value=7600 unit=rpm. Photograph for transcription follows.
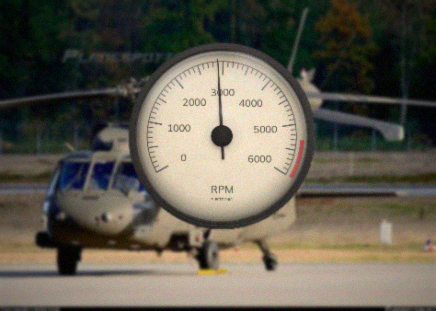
value=2900 unit=rpm
